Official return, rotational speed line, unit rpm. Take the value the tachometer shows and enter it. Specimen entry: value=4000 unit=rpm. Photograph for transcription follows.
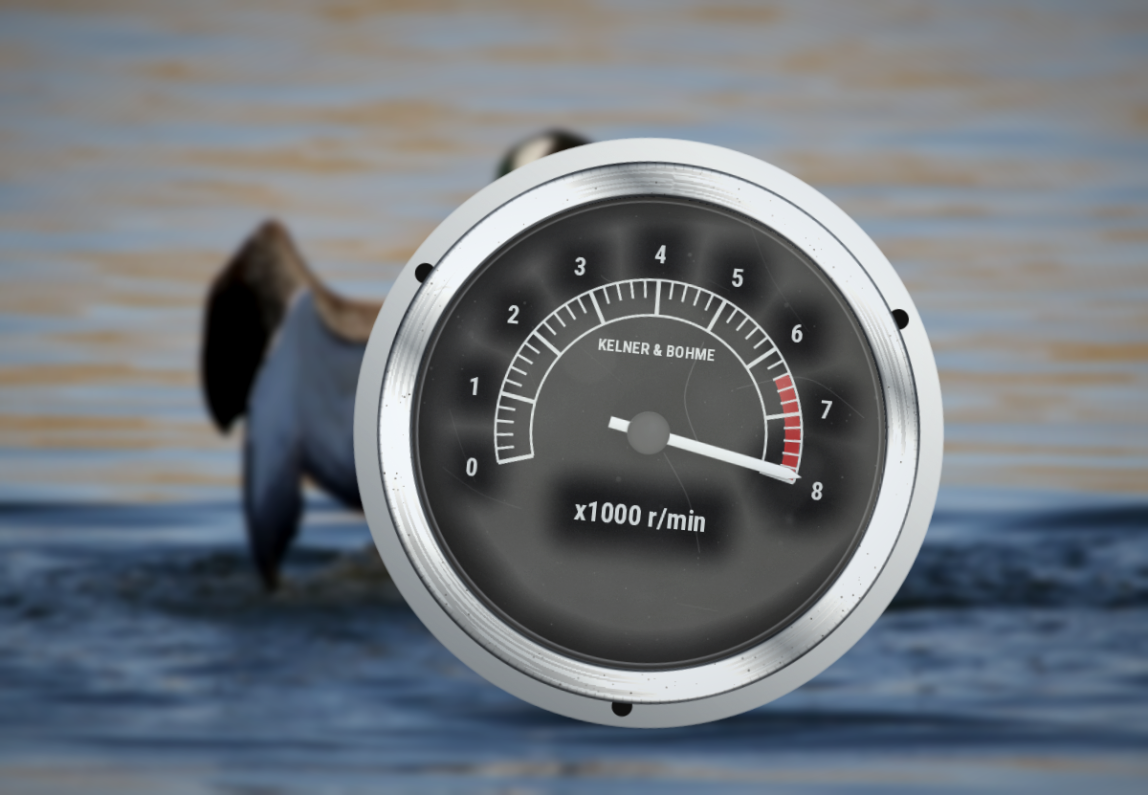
value=7900 unit=rpm
